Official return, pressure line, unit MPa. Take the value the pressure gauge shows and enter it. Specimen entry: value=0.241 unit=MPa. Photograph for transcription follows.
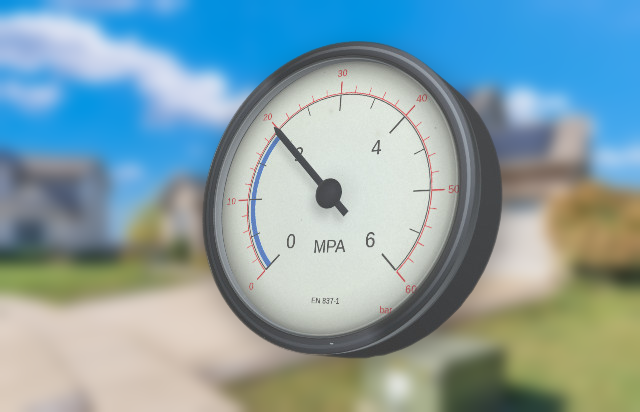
value=2 unit=MPa
